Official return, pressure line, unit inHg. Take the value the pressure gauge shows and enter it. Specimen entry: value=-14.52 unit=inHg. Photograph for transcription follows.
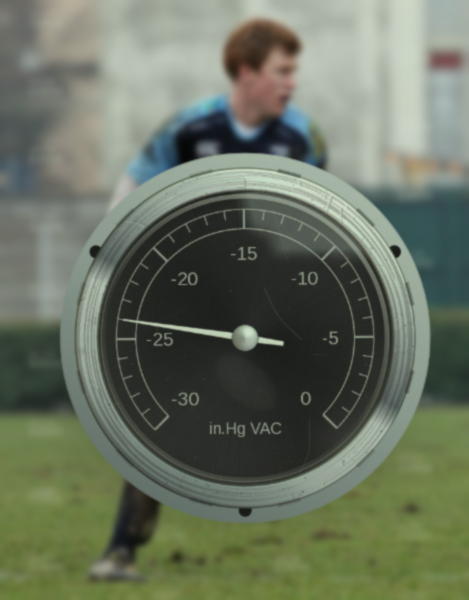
value=-24 unit=inHg
